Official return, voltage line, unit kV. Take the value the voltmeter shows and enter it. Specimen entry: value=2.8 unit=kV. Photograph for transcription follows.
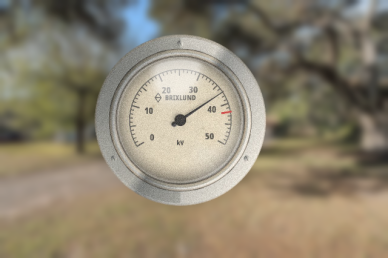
value=37 unit=kV
